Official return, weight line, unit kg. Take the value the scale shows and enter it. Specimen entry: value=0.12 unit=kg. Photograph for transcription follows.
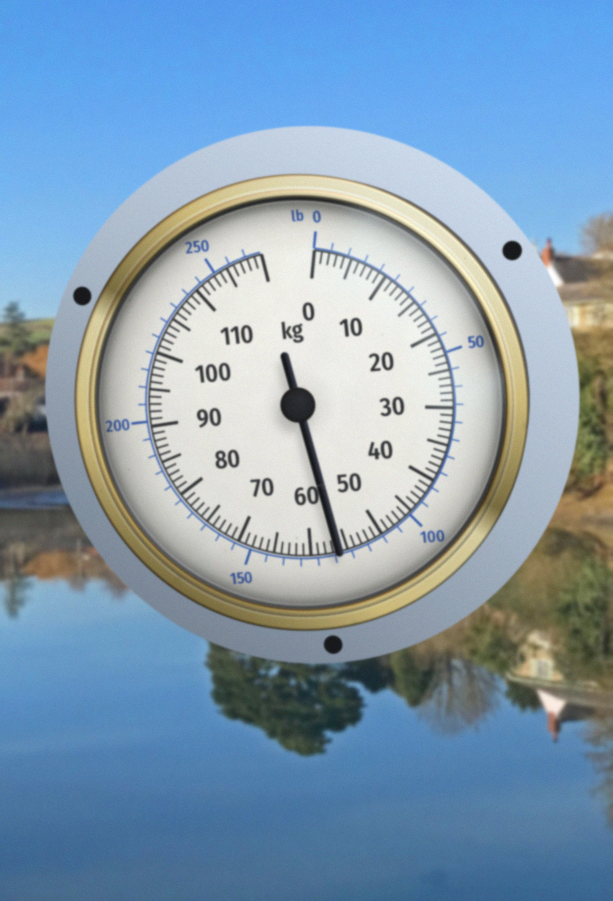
value=56 unit=kg
